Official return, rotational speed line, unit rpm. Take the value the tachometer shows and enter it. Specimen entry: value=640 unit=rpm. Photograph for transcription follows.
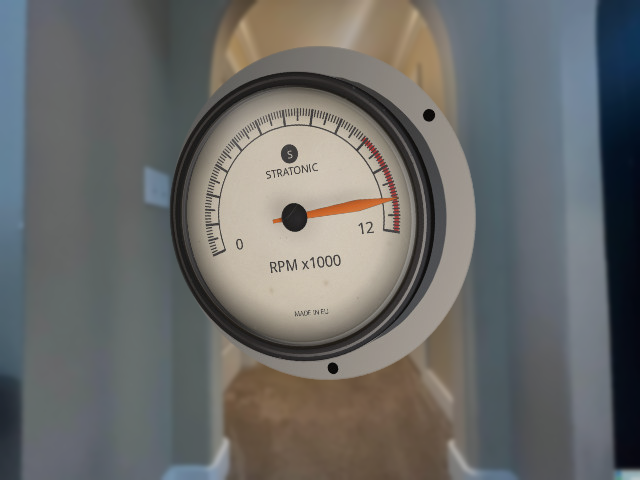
value=11000 unit=rpm
